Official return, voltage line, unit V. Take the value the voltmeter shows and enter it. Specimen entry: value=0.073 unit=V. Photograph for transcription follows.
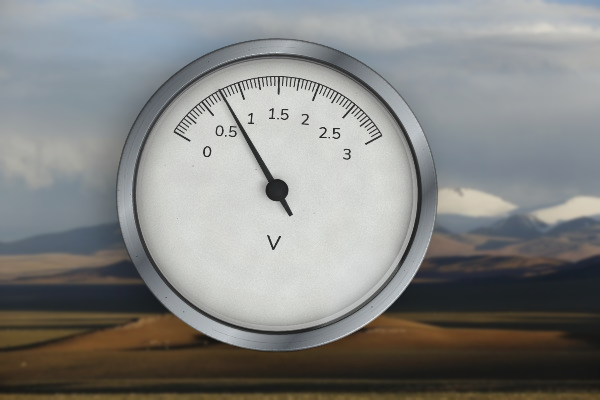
value=0.75 unit=V
